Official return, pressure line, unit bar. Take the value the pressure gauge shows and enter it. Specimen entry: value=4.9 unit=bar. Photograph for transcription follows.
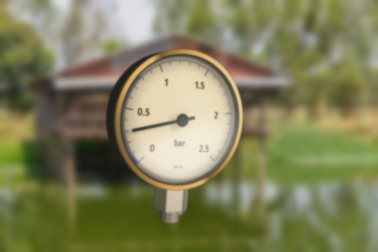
value=0.3 unit=bar
